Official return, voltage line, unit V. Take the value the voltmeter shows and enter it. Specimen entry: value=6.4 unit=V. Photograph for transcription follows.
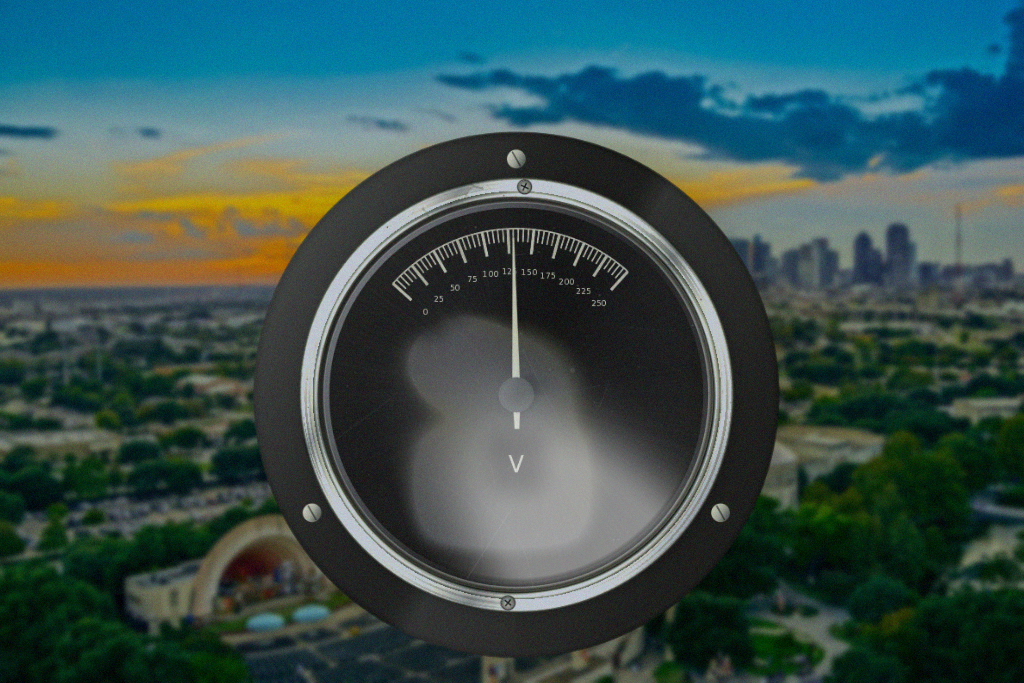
value=130 unit=V
